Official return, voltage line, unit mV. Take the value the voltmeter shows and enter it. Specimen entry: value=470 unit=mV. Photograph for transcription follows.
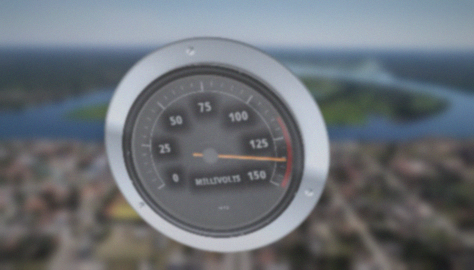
value=135 unit=mV
